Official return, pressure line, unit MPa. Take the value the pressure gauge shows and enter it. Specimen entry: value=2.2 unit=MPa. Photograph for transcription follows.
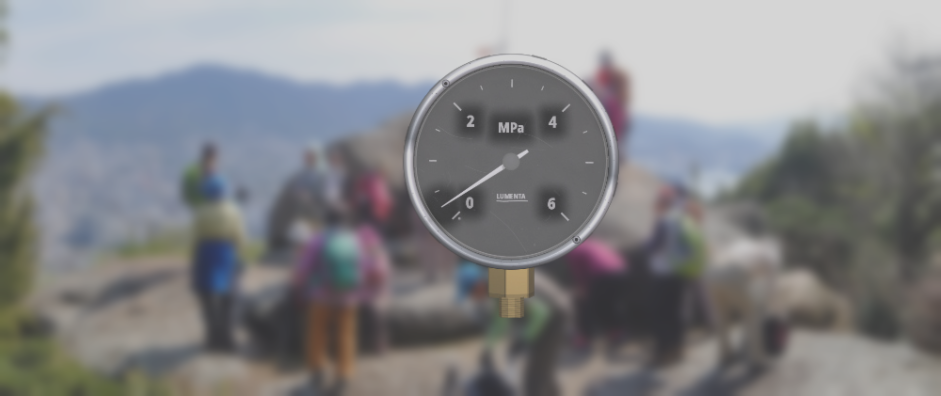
value=0.25 unit=MPa
